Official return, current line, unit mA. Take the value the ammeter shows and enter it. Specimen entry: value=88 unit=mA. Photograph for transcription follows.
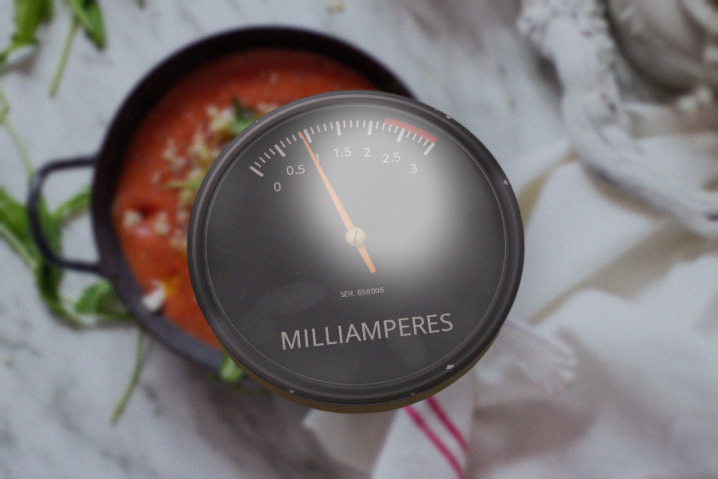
value=0.9 unit=mA
